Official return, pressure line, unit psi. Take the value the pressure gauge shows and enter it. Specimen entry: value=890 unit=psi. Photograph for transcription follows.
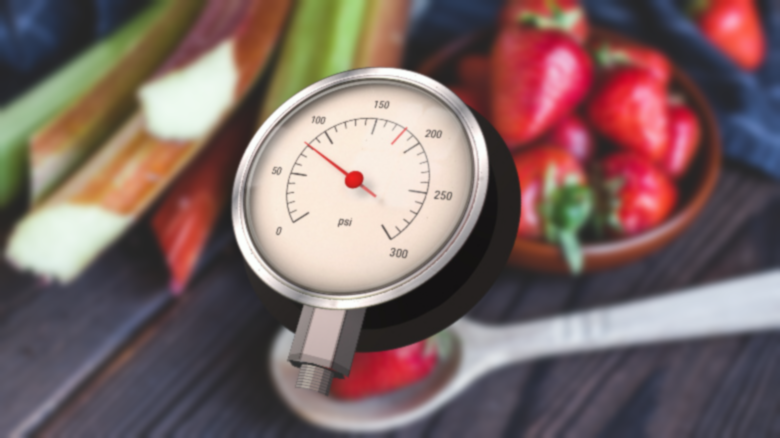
value=80 unit=psi
